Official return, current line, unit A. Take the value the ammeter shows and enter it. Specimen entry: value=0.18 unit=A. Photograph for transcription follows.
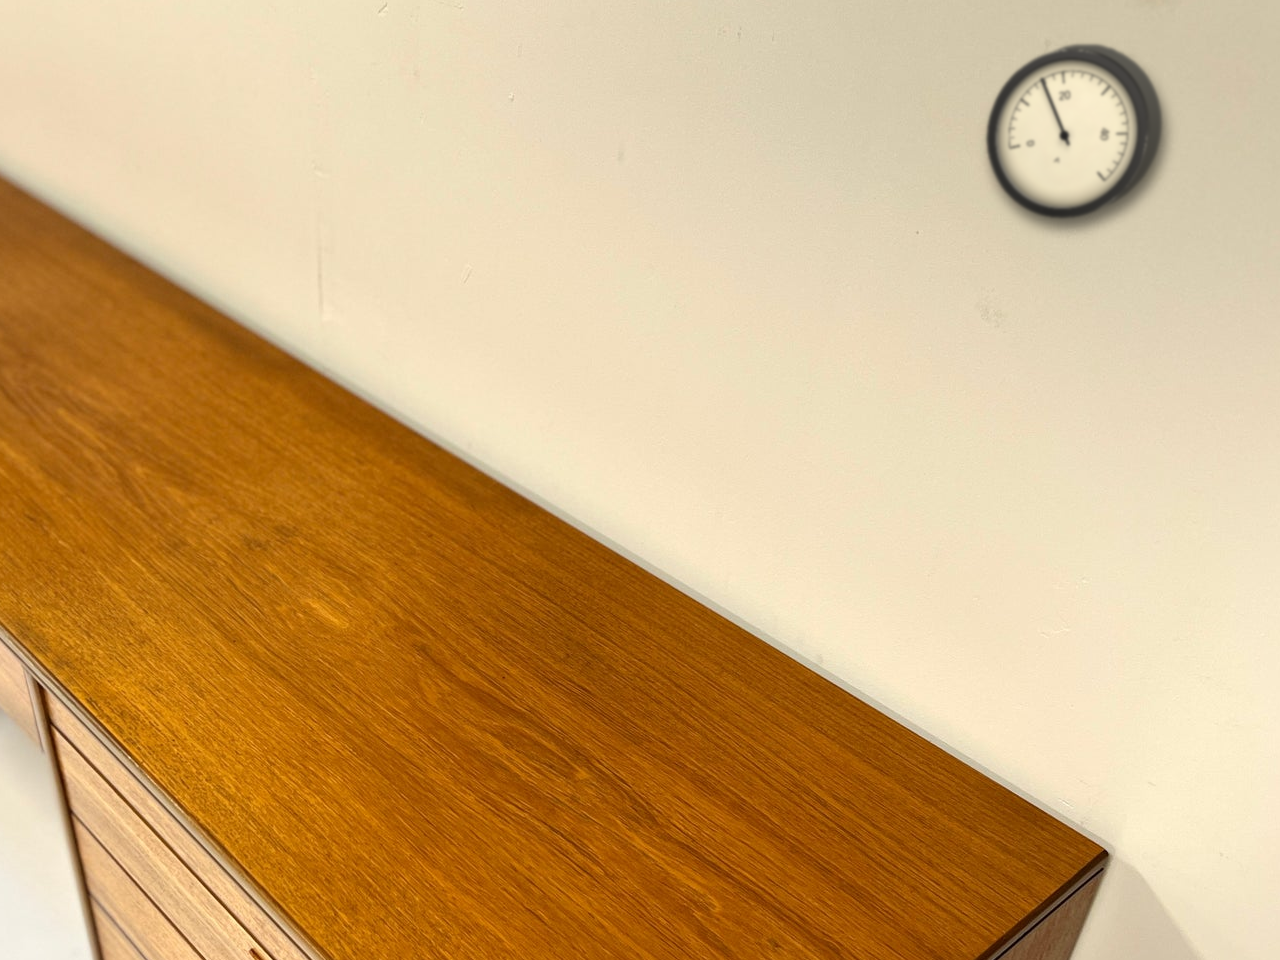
value=16 unit=A
